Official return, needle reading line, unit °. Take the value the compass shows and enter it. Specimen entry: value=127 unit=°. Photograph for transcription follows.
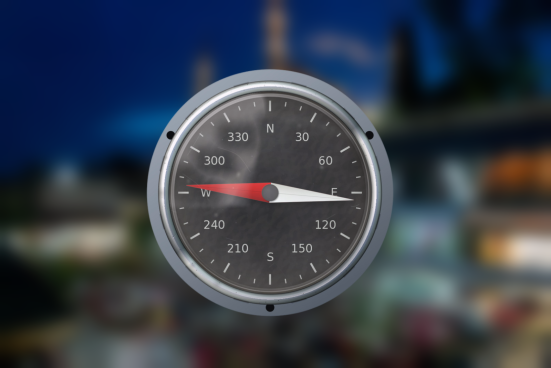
value=275 unit=°
